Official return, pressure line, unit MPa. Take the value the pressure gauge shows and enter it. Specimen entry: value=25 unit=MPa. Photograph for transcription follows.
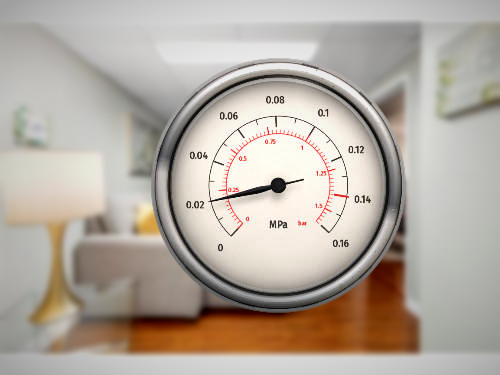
value=0.02 unit=MPa
